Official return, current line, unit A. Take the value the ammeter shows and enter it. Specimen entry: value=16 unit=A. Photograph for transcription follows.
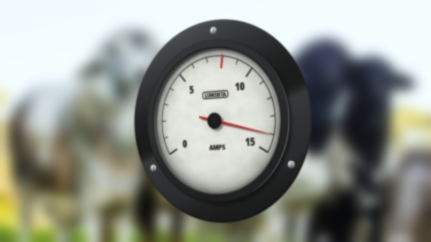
value=14 unit=A
